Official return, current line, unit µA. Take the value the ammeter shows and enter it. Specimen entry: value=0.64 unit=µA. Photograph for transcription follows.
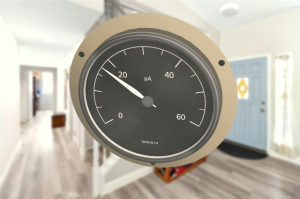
value=17.5 unit=µA
